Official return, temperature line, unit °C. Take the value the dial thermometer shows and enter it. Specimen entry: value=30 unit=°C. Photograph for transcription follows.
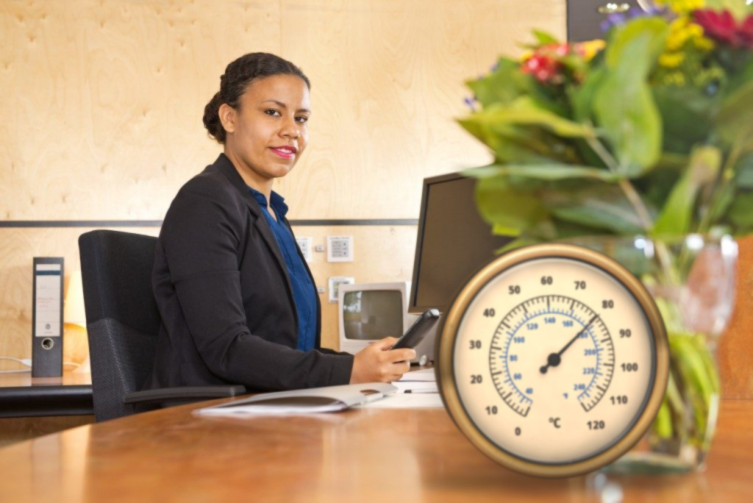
value=80 unit=°C
